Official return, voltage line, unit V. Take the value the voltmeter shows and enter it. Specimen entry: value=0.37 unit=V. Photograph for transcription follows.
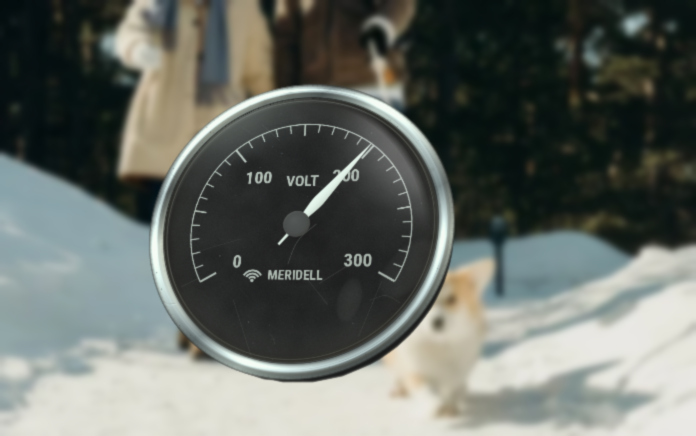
value=200 unit=V
